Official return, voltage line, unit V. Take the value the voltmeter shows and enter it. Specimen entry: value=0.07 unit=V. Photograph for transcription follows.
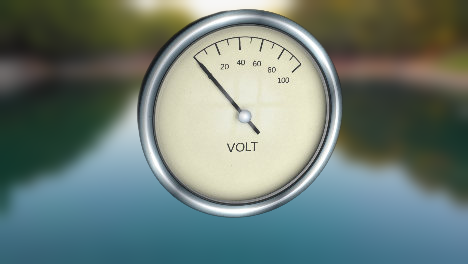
value=0 unit=V
